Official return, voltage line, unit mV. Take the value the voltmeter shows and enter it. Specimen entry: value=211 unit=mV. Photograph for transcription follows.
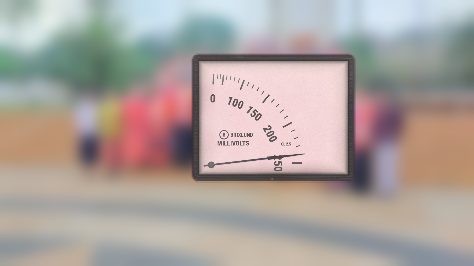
value=240 unit=mV
